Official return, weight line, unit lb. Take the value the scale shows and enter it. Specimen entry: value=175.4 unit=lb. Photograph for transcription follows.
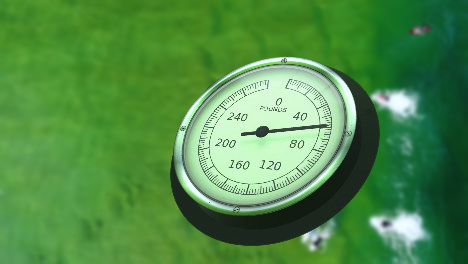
value=60 unit=lb
